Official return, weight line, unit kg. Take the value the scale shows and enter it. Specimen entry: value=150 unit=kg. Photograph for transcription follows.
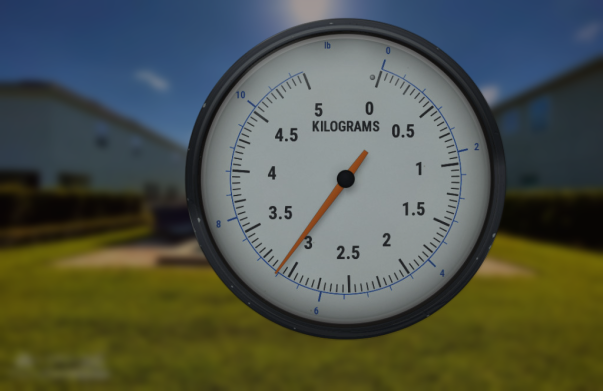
value=3.1 unit=kg
